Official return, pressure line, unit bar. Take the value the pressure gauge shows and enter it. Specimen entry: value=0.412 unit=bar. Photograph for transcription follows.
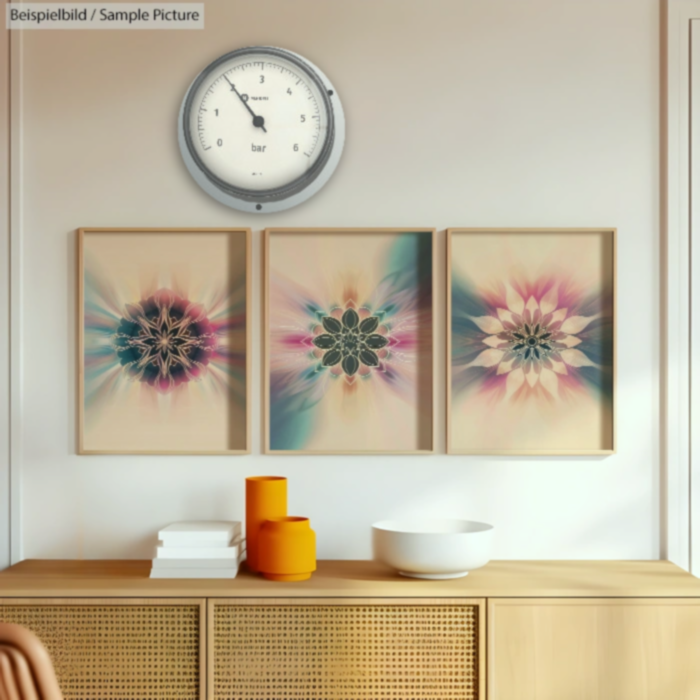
value=2 unit=bar
